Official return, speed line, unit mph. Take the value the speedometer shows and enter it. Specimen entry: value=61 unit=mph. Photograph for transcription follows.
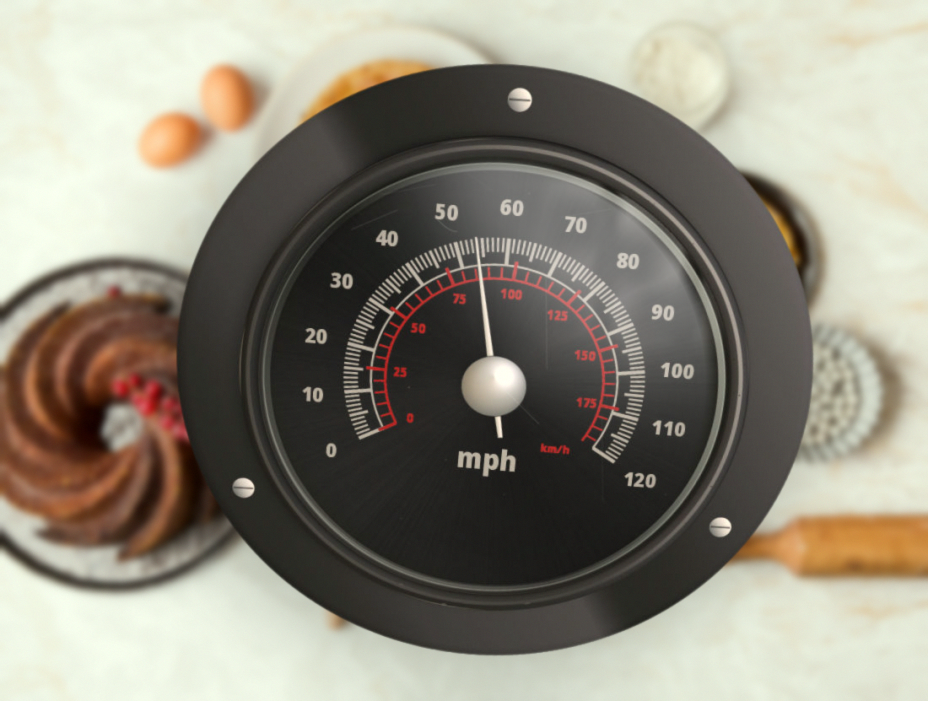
value=54 unit=mph
